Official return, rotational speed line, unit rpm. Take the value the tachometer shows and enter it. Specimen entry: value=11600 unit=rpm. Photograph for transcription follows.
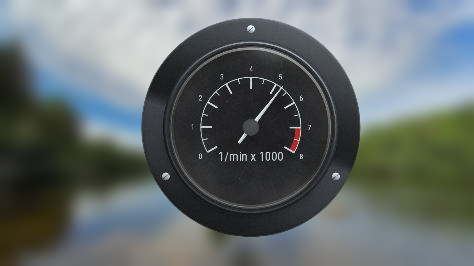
value=5250 unit=rpm
